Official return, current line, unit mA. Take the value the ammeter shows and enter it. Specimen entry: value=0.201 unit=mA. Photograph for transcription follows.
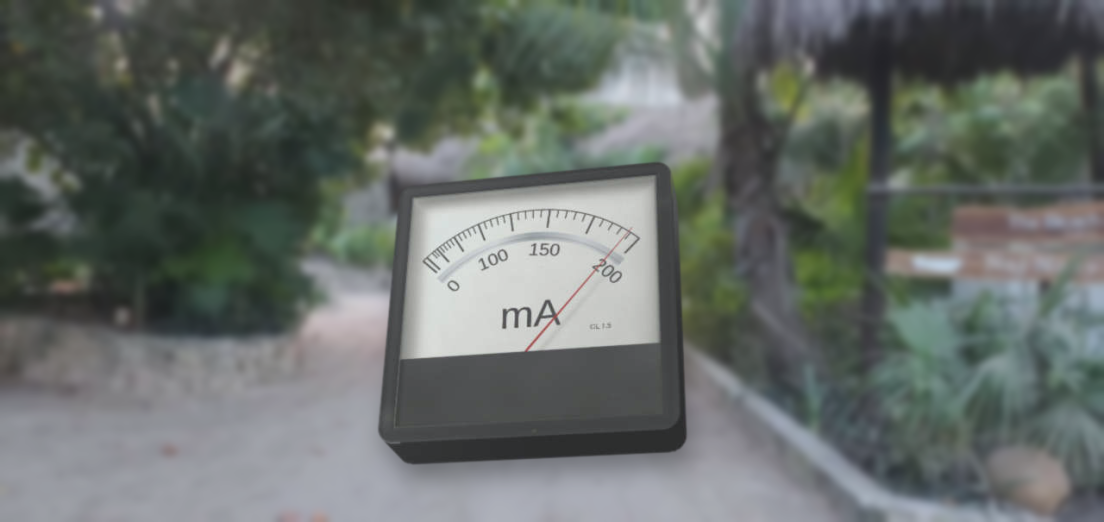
value=195 unit=mA
